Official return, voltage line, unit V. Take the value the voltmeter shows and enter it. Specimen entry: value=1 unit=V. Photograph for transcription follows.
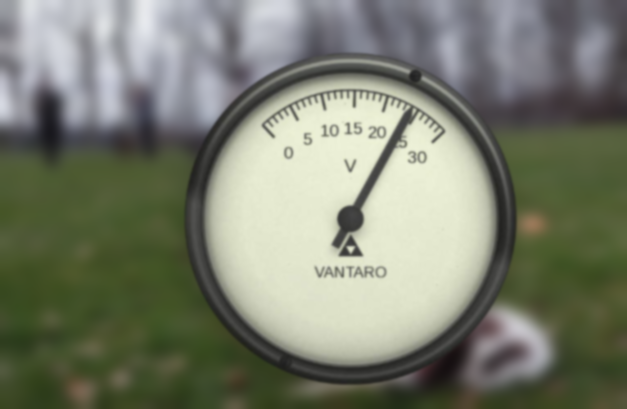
value=24 unit=V
